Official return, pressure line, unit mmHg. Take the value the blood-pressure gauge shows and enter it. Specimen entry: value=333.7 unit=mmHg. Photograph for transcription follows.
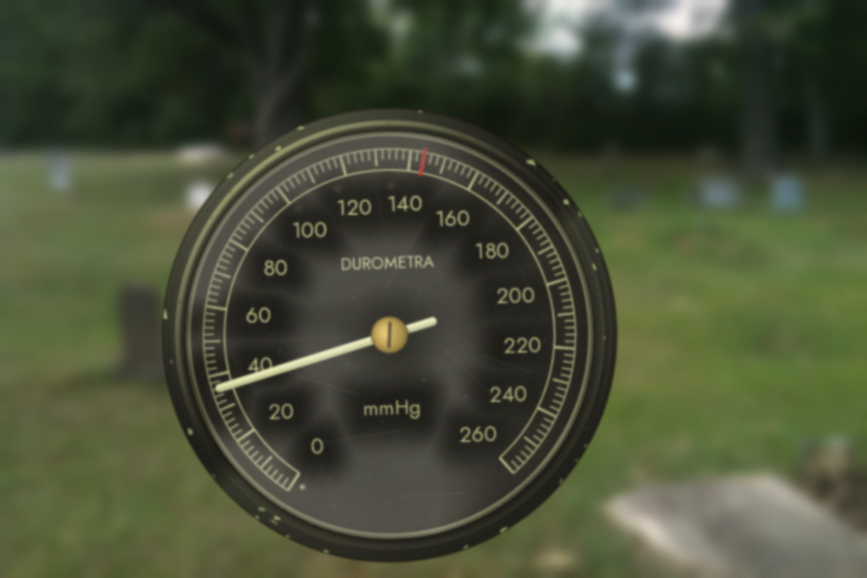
value=36 unit=mmHg
